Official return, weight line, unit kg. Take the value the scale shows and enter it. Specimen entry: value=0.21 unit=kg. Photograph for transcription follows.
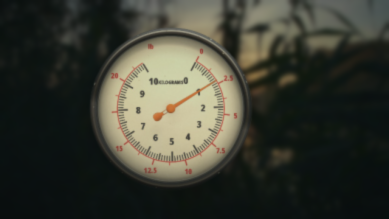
value=1 unit=kg
